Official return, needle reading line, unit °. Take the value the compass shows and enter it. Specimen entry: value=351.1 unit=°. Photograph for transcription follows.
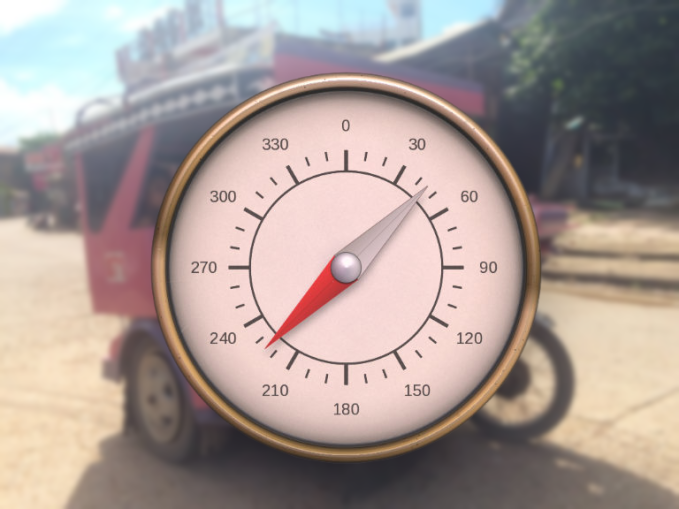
value=225 unit=°
